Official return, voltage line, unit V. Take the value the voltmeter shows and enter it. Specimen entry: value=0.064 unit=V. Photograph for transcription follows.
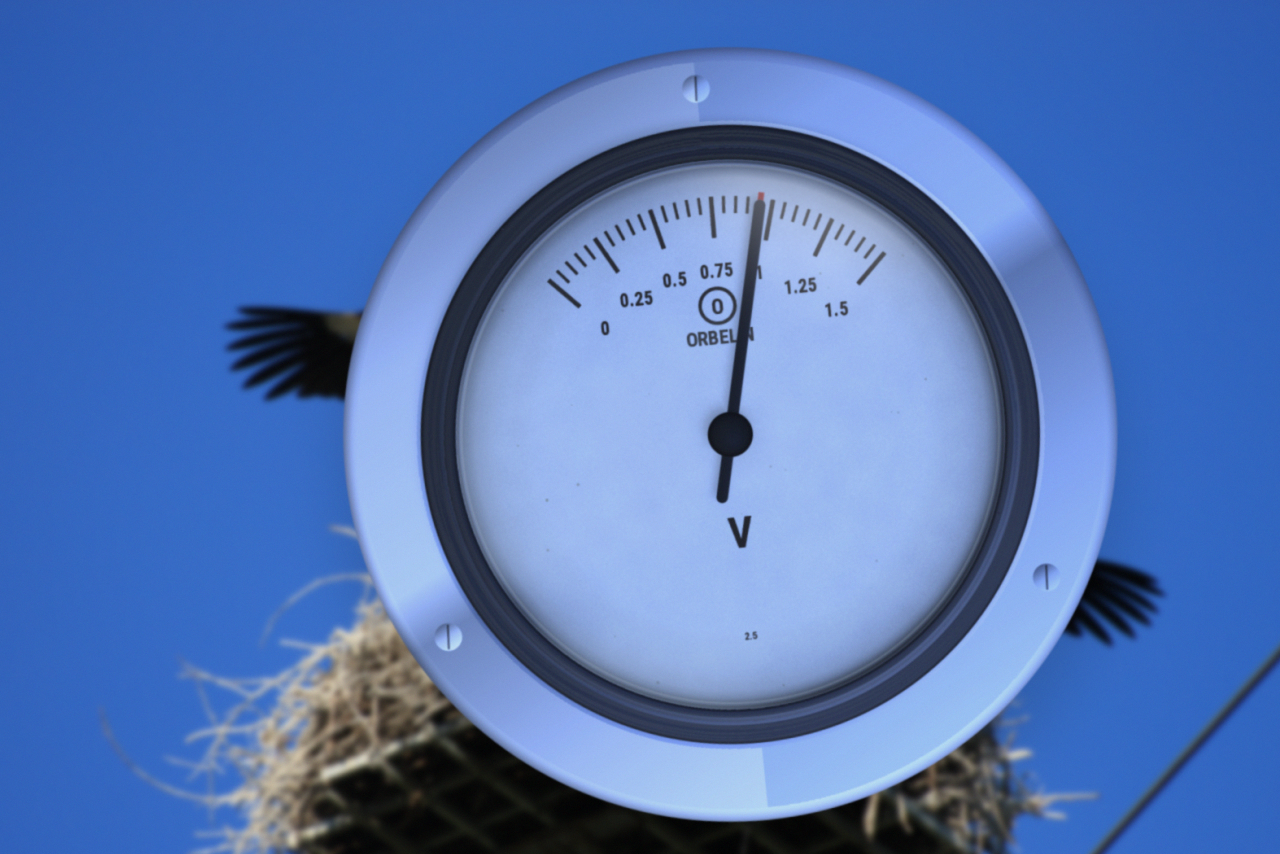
value=0.95 unit=V
